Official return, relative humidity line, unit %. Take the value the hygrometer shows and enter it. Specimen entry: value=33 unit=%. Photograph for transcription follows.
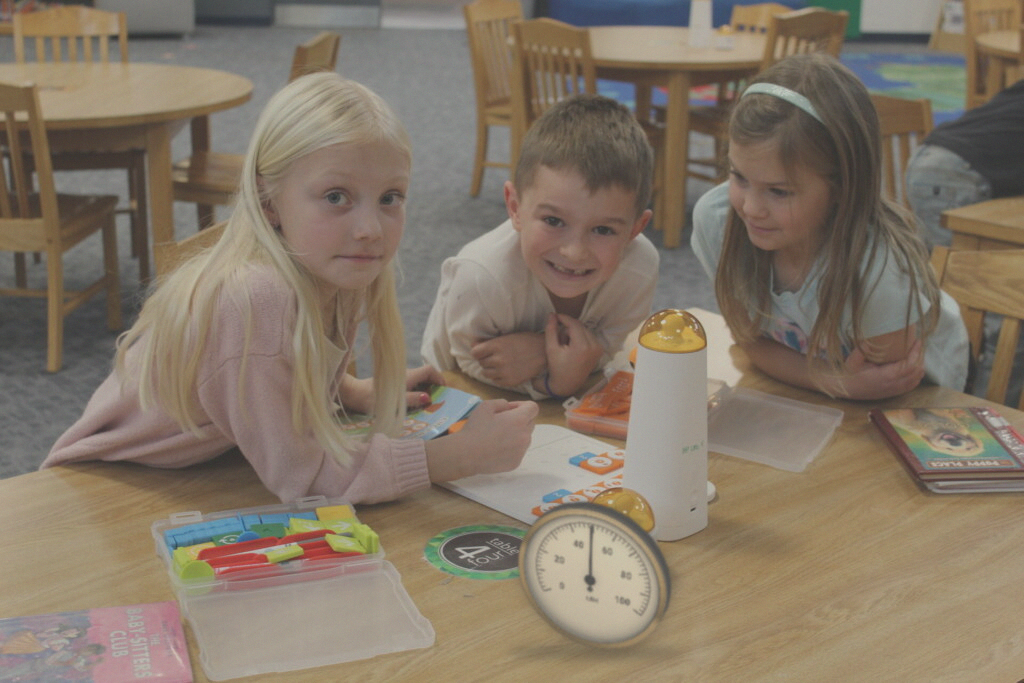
value=50 unit=%
